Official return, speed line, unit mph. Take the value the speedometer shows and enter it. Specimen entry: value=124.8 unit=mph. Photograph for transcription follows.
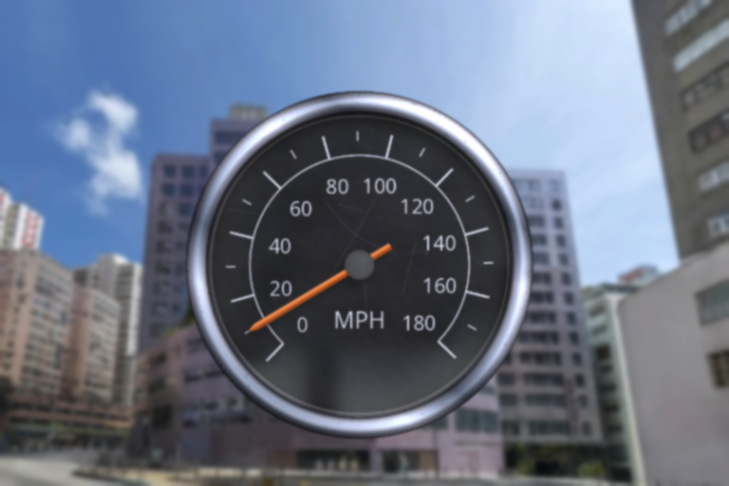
value=10 unit=mph
